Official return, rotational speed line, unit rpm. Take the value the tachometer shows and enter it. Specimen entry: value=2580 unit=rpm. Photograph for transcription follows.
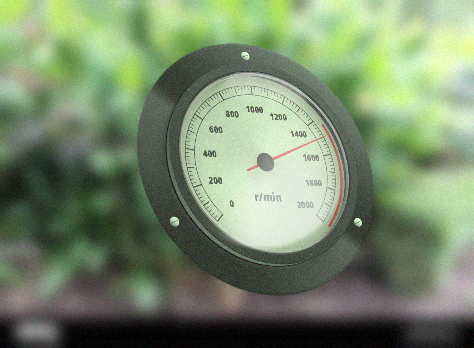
value=1500 unit=rpm
